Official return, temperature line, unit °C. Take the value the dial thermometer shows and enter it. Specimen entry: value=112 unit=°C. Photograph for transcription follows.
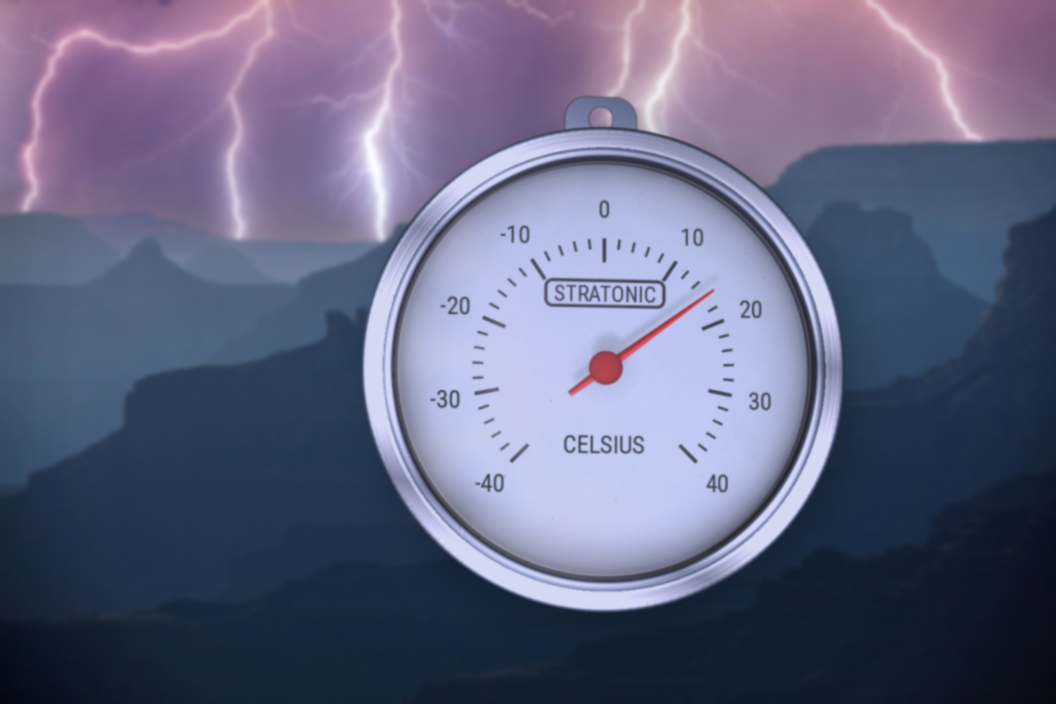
value=16 unit=°C
